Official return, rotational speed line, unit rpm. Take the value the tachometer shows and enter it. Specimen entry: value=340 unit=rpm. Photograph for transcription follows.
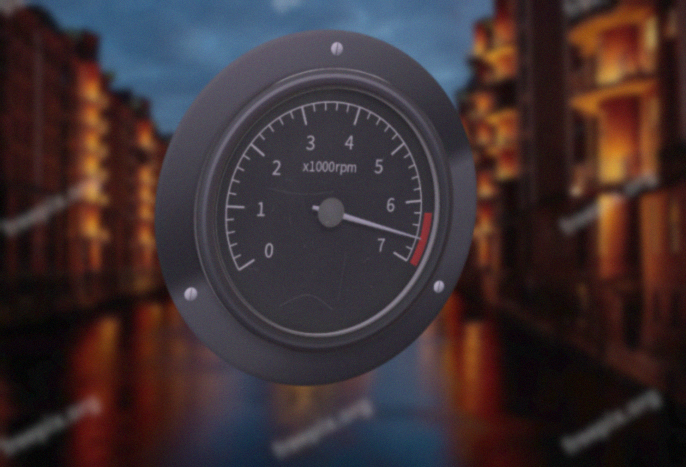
value=6600 unit=rpm
